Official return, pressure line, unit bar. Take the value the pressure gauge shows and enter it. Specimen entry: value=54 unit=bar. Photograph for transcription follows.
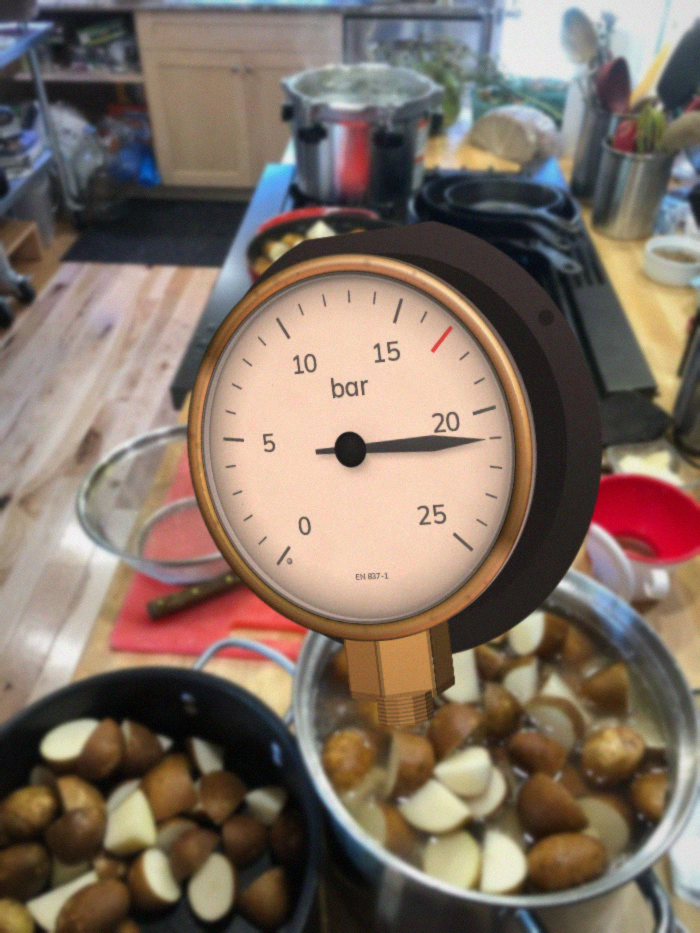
value=21 unit=bar
